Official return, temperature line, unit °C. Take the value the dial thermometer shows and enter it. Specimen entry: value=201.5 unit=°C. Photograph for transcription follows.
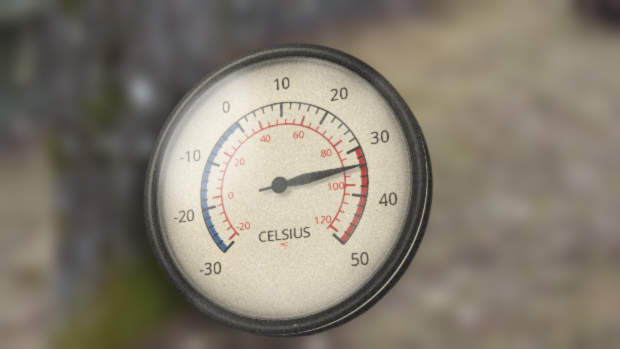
value=34 unit=°C
